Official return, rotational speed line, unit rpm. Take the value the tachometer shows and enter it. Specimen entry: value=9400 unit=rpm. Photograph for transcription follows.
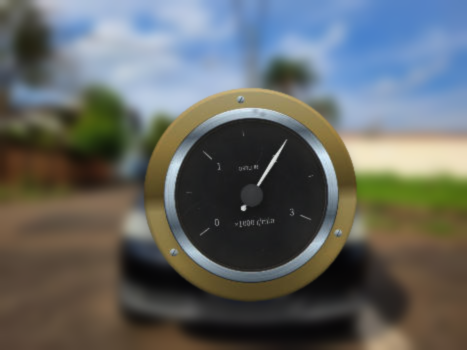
value=2000 unit=rpm
